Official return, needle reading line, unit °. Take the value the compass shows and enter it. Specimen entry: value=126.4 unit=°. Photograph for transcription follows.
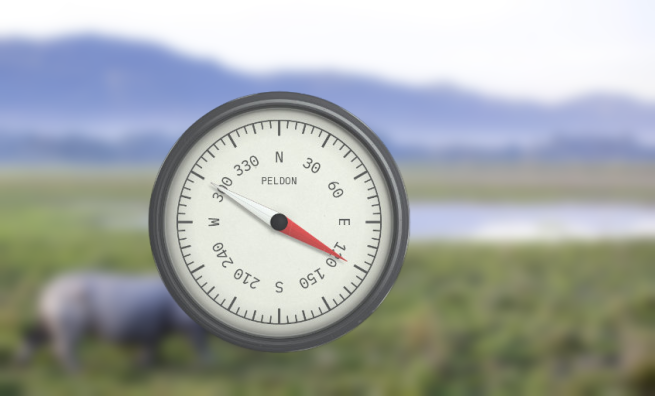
value=120 unit=°
